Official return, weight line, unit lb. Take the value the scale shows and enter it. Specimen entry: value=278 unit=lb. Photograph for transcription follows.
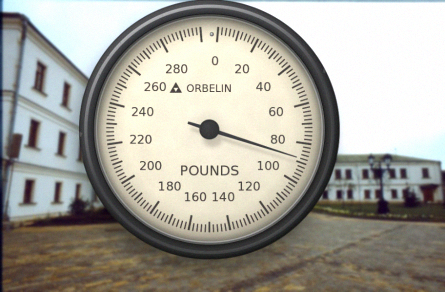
value=88 unit=lb
